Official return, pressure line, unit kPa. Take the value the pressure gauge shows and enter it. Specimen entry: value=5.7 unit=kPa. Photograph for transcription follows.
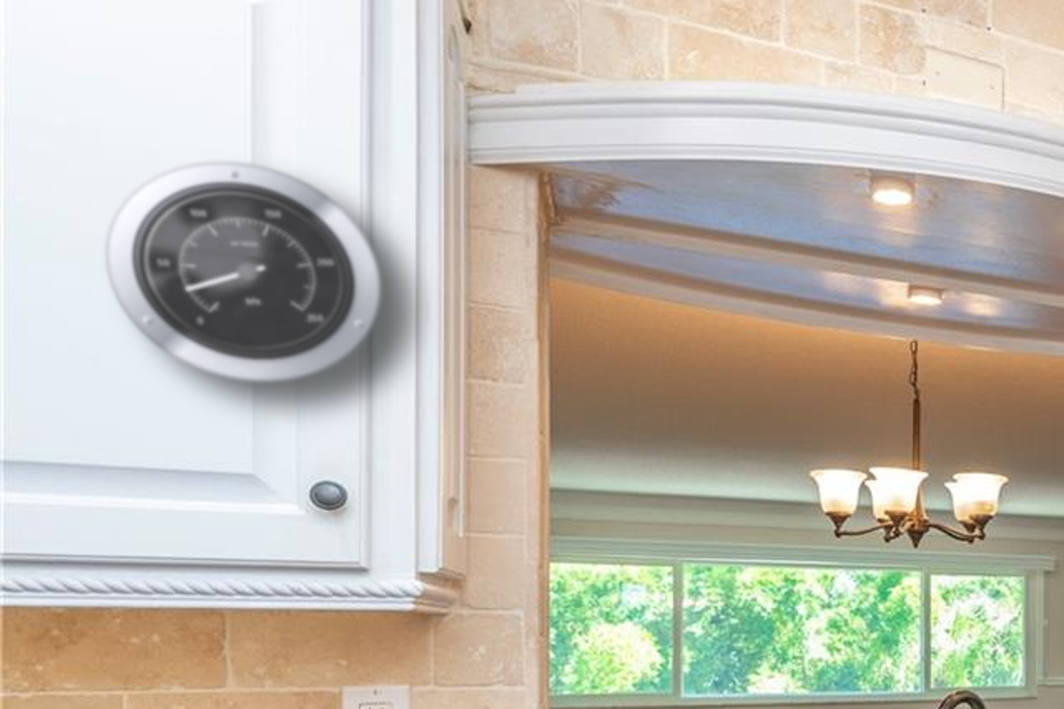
value=25 unit=kPa
